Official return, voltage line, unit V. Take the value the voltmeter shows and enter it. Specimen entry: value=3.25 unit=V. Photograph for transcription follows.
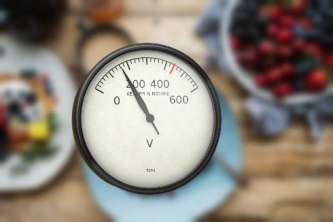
value=160 unit=V
